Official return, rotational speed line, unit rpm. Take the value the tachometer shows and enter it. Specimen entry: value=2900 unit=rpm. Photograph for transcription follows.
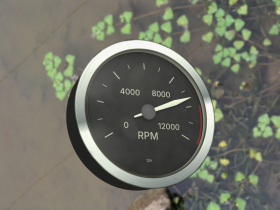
value=9500 unit=rpm
